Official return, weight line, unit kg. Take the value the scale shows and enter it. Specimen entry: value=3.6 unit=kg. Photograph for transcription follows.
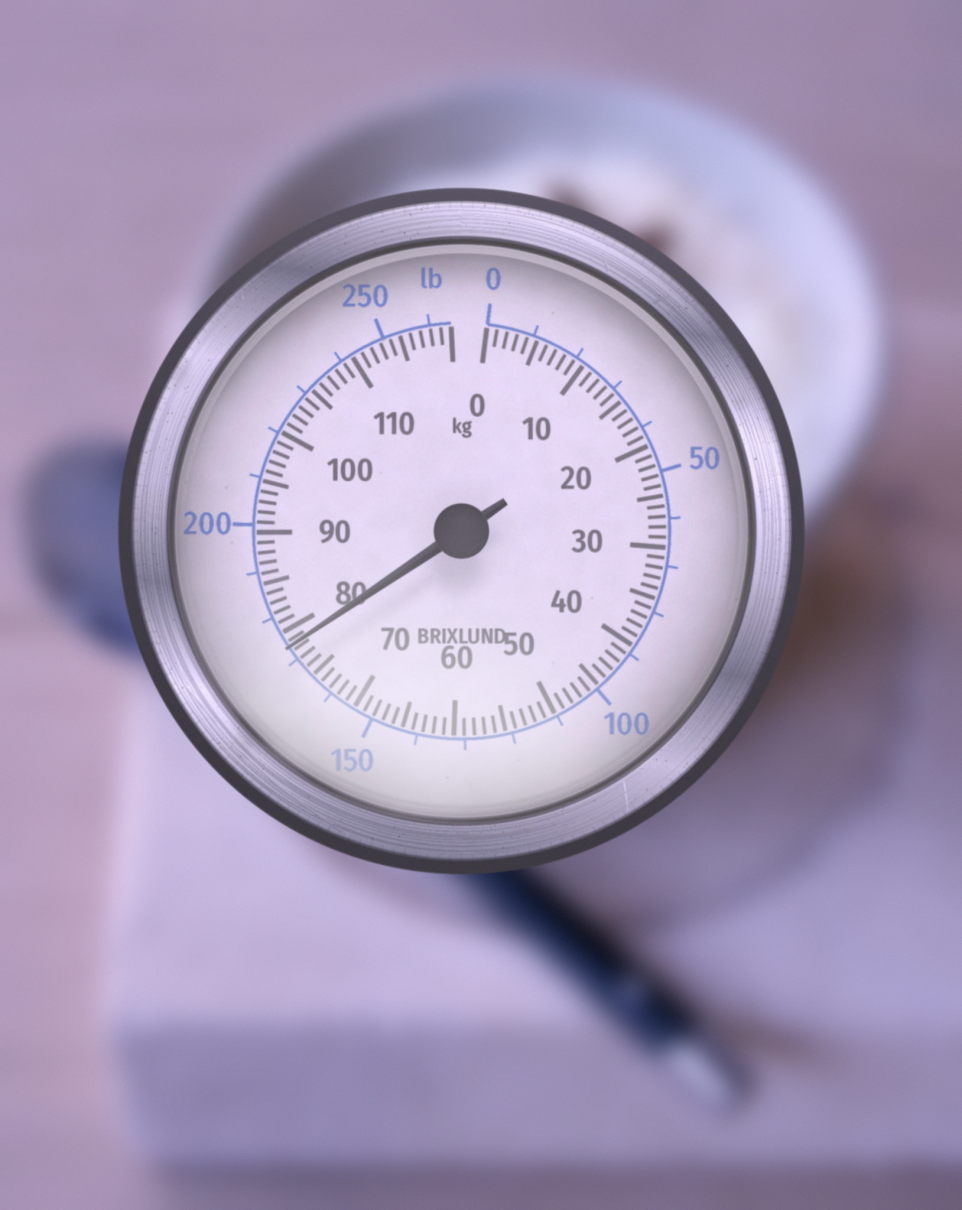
value=78.5 unit=kg
